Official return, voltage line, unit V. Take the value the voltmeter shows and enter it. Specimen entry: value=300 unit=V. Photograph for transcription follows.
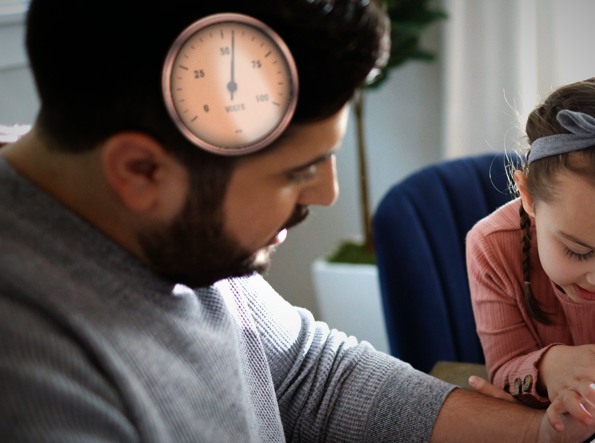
value=55 unit=V
